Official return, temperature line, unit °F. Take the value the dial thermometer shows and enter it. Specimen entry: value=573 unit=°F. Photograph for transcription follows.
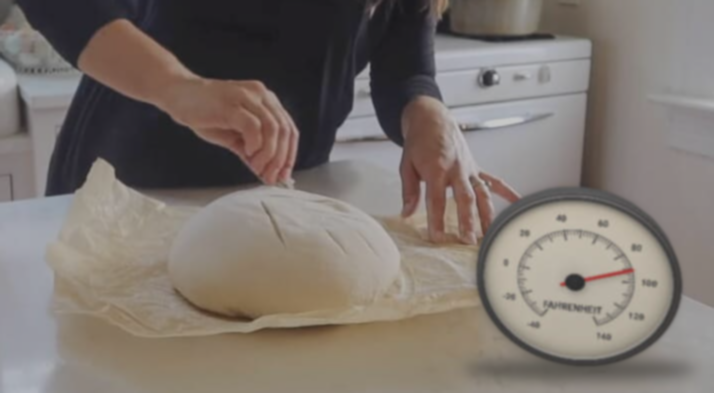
value=90 unit=°F
